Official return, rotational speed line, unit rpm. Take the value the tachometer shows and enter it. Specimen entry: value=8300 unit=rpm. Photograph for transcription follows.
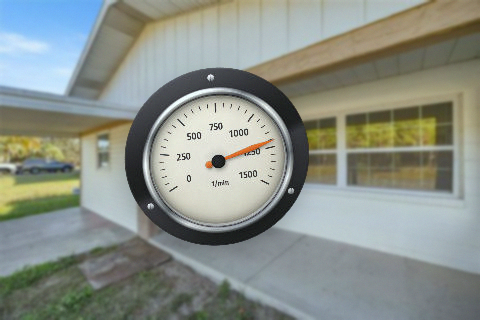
value=1200 unit=rpm
